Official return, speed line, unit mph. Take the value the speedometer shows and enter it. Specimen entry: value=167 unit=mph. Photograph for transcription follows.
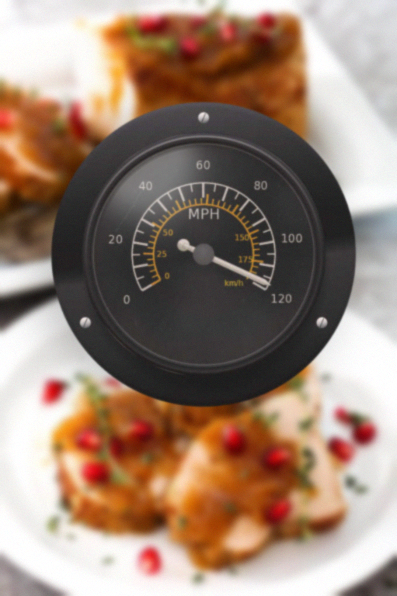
value=117.5 unit=mph
